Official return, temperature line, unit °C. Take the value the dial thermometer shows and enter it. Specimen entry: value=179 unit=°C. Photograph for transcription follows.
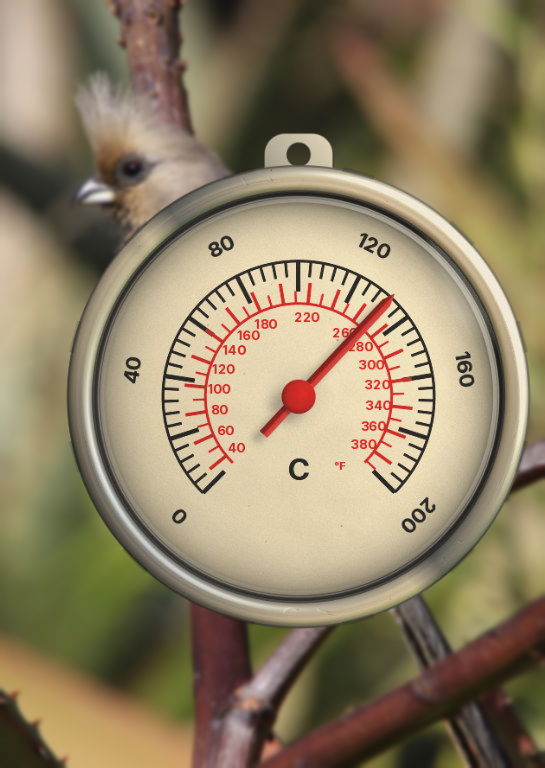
value=132 unit=°C
